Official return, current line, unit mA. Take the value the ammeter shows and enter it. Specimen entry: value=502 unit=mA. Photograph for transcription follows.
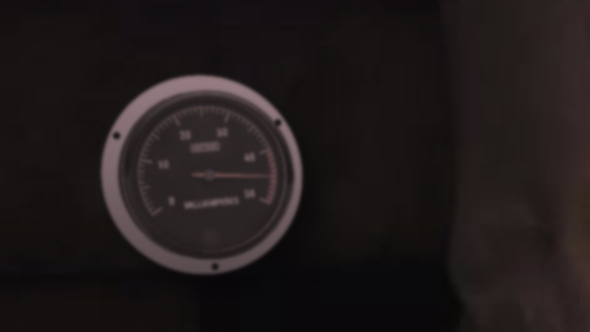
value=45 unit=mA
